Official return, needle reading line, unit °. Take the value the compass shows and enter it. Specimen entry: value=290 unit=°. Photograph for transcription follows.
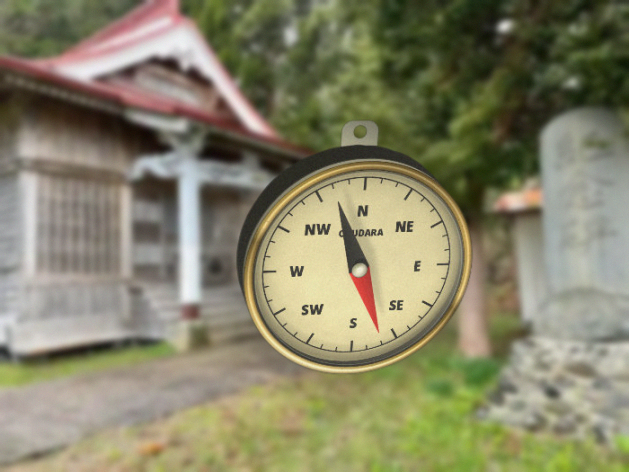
value=160 unit=°
